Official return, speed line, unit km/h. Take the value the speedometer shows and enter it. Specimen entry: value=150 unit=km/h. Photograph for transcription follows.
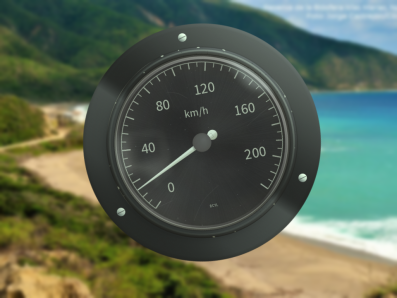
value=15 unit=km/h
